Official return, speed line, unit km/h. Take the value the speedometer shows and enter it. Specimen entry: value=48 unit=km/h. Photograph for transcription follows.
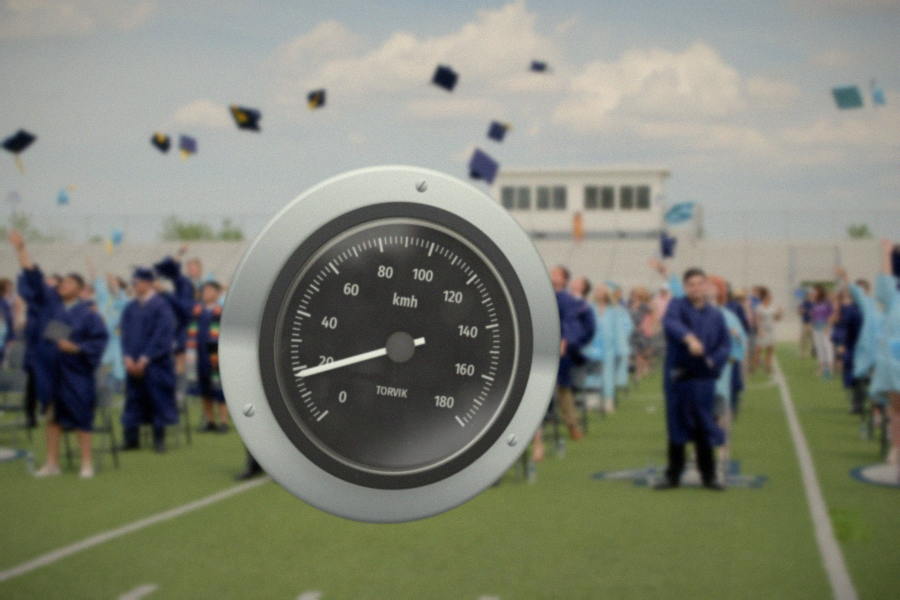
value=18 unit=km/h
